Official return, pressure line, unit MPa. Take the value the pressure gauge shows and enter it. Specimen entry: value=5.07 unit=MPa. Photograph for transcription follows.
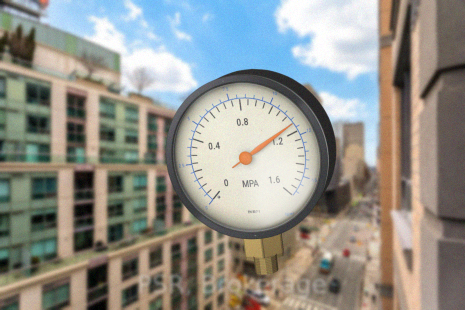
value=1.15 unit=MPa
